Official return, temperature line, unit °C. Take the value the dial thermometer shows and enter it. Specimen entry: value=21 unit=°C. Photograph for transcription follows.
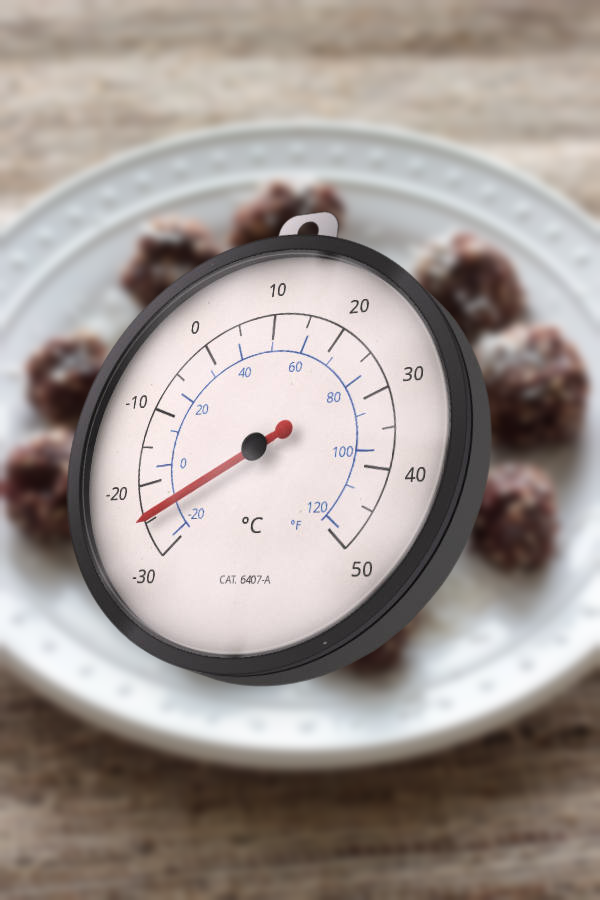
value=-25 unit=°C
